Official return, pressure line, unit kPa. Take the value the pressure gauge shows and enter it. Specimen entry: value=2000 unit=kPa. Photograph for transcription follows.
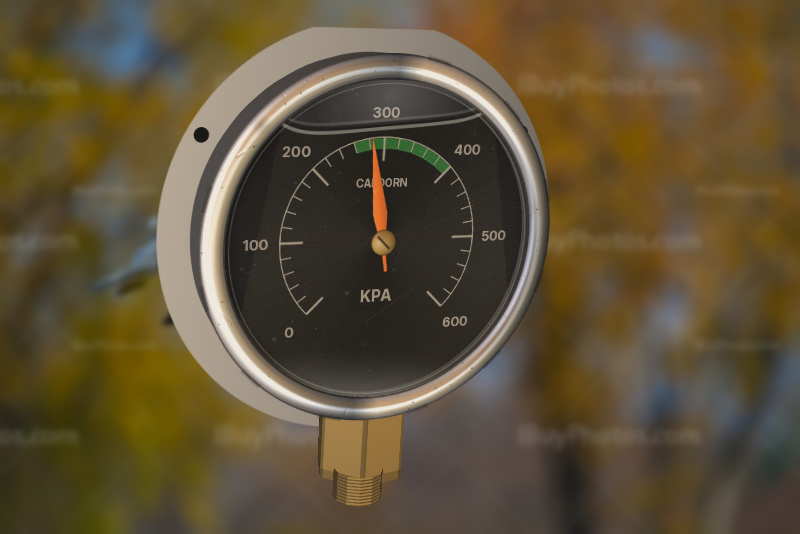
value=280 unit=kPa
